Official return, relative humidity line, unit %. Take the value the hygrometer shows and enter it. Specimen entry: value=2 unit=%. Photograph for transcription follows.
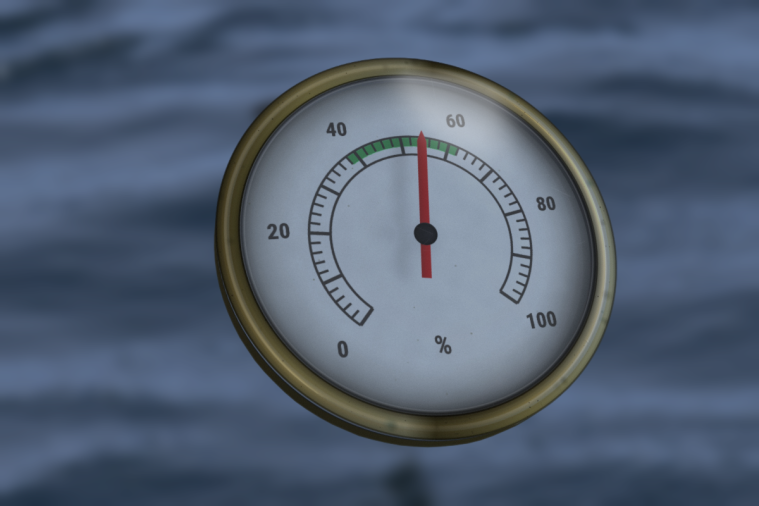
value=54 unit=%
